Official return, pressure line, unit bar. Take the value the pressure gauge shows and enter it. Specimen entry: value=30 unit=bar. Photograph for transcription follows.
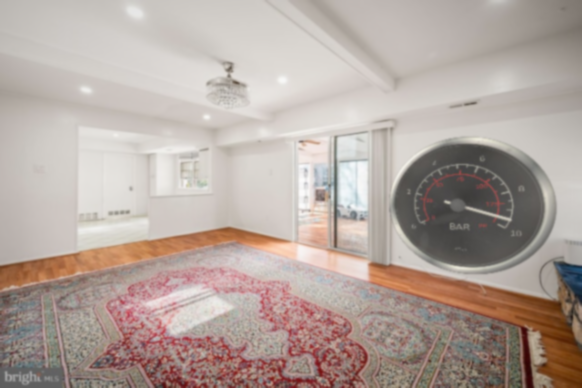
value=9.5 unit=bar
